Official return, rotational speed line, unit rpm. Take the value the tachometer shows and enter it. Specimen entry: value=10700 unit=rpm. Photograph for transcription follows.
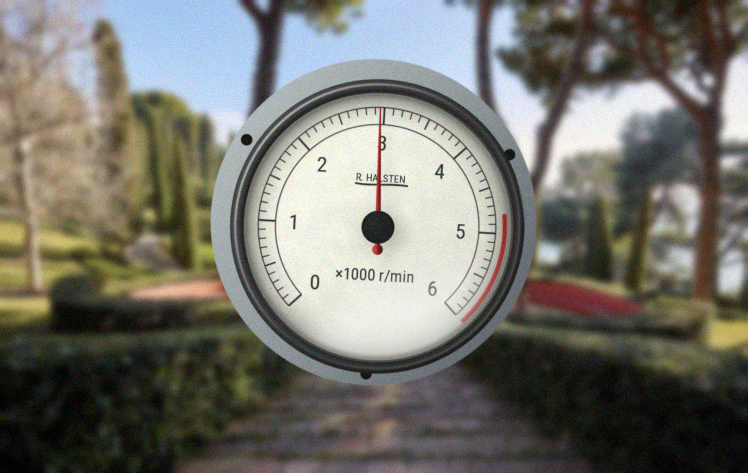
value=2950 unit=rpm
